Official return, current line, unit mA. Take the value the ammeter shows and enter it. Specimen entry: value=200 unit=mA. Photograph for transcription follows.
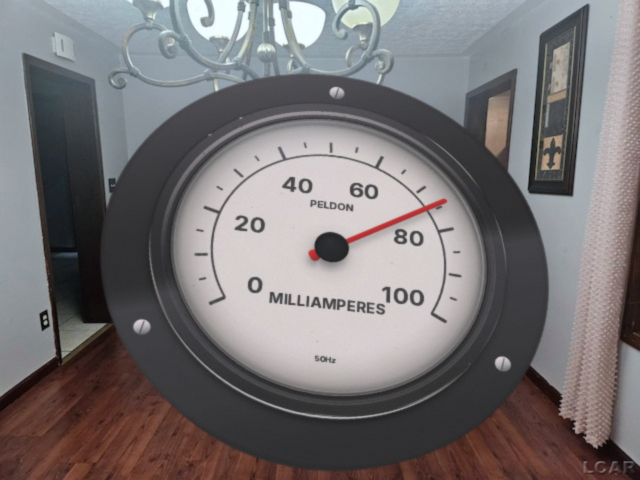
value=75 unit=mA
